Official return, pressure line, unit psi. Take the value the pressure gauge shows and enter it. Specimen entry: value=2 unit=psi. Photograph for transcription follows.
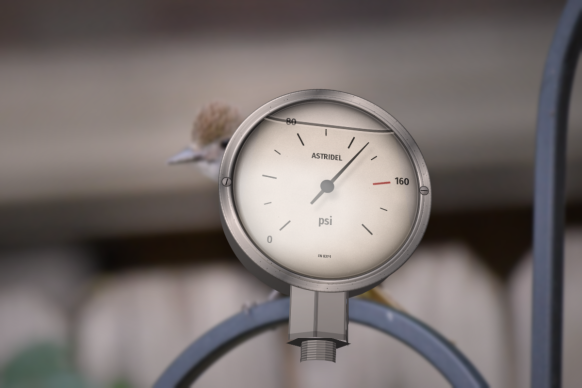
value=130 unit=psi
